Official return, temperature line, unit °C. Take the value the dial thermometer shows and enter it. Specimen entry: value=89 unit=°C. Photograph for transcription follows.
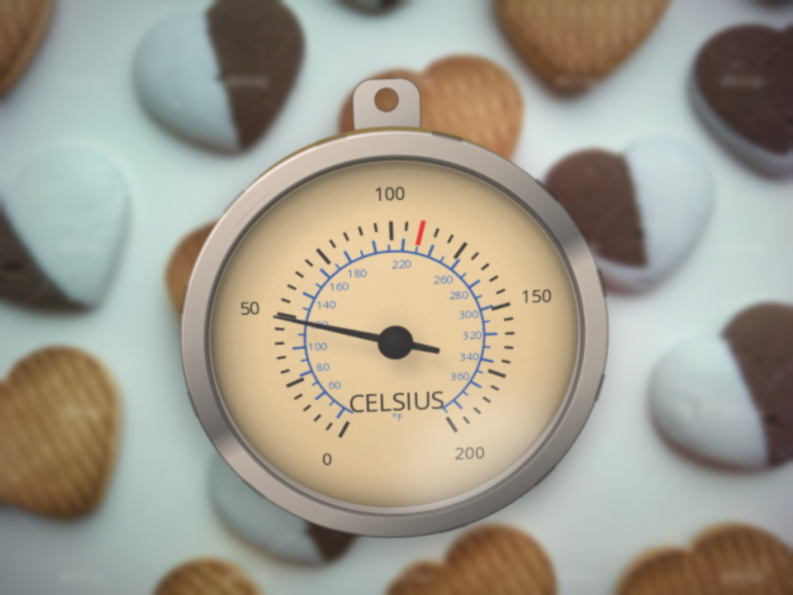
value=50 unit=°C
